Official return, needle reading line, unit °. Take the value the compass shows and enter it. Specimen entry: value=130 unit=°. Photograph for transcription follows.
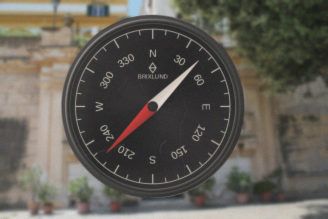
value=225 unit=°
